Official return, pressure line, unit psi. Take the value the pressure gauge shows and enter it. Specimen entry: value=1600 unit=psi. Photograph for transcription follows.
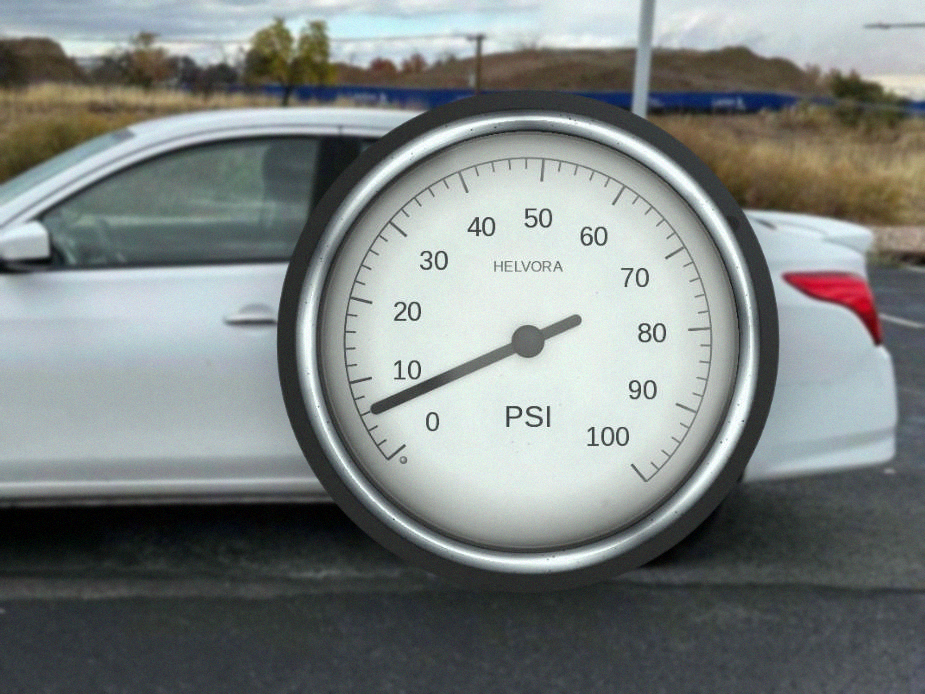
value=6 unit=psi
